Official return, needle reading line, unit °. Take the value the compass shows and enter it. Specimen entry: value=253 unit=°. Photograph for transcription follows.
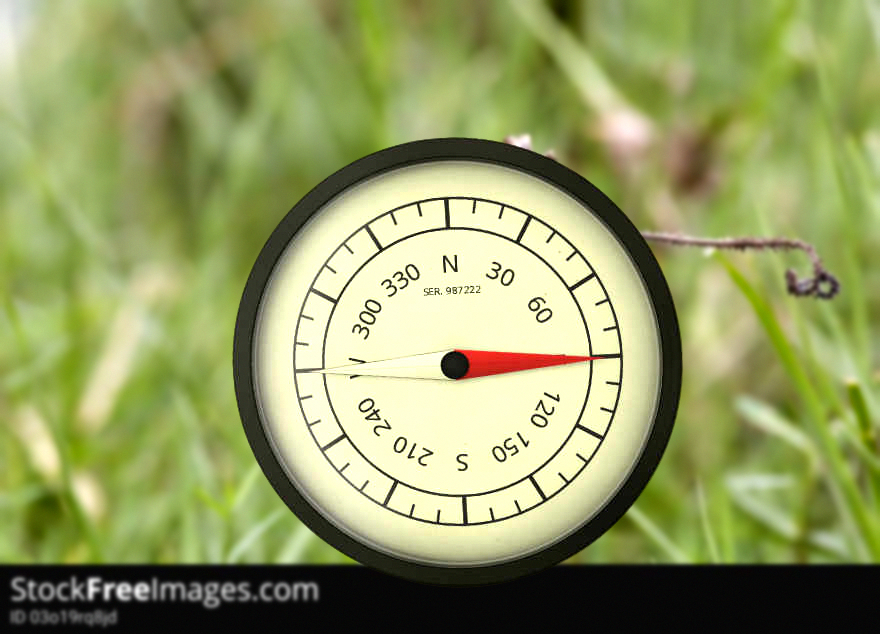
value=90 unit=°
